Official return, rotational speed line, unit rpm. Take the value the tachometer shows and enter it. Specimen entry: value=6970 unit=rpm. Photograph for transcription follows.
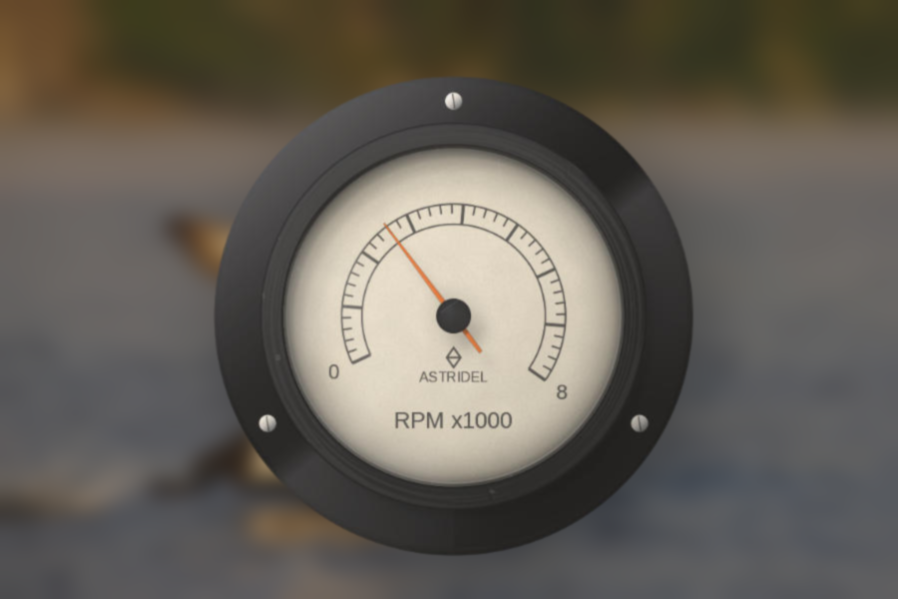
value=2600 unit=rpm
